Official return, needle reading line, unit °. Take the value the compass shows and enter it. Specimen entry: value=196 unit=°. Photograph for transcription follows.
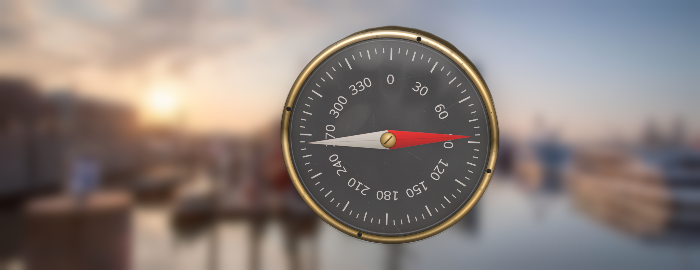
value=85 unit=°
